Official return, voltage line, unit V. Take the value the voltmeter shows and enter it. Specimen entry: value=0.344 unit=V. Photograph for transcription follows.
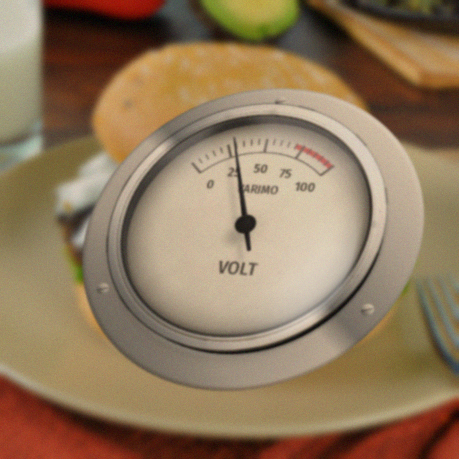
value=30 unit=V
